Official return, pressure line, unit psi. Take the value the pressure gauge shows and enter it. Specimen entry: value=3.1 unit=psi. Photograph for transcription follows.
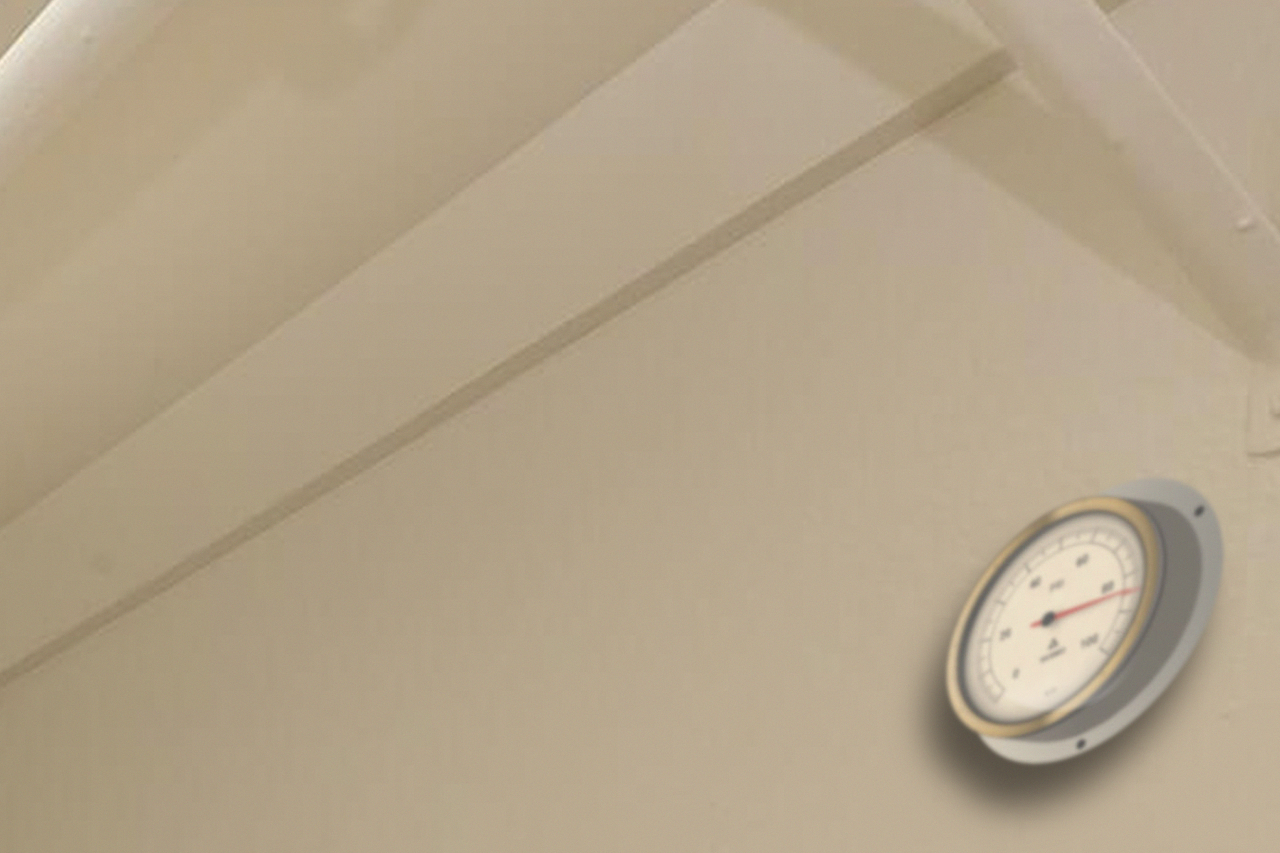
value=85 unit=psi
